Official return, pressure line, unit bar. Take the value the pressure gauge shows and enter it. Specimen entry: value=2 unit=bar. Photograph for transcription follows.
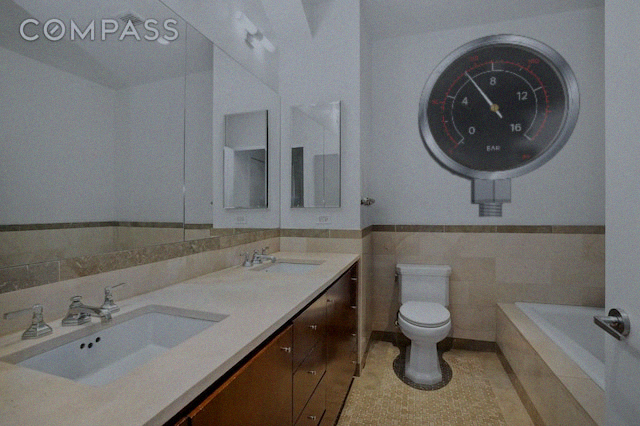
value=6 unit=bar
